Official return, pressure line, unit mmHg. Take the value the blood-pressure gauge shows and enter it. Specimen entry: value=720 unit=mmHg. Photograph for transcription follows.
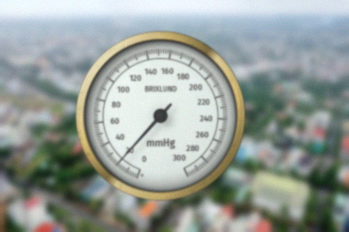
value=20 unit=mmHg
